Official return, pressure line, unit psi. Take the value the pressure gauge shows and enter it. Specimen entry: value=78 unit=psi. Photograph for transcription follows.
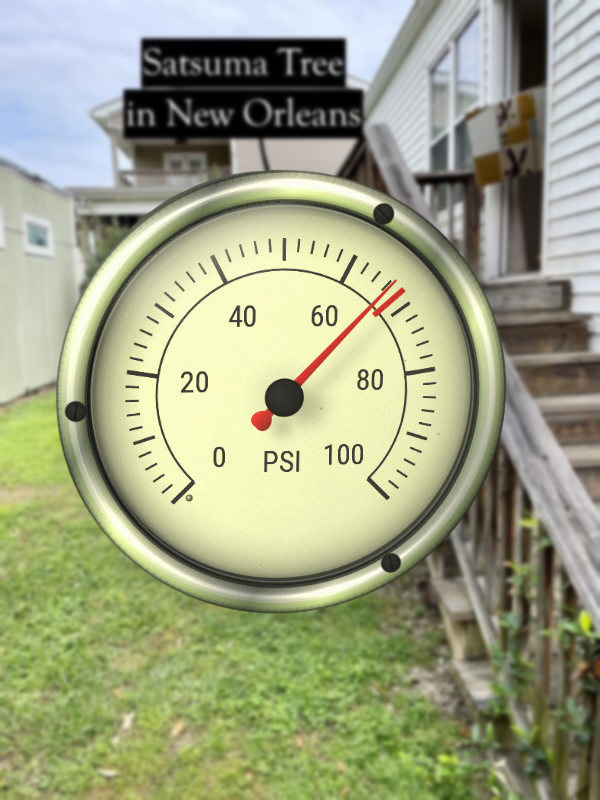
value=66 unit=psi
